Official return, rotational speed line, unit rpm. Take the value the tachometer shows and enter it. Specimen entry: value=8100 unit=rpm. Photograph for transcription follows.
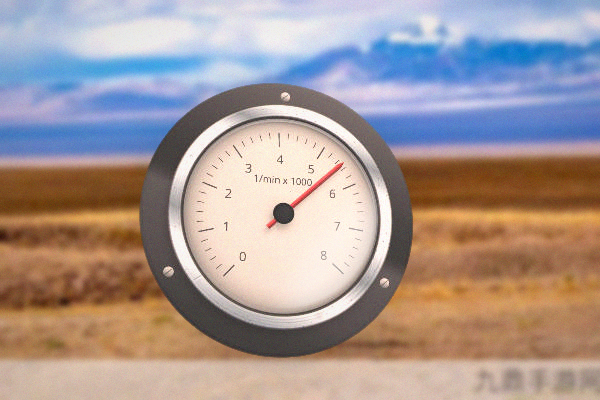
value=5500 unit=rpm
